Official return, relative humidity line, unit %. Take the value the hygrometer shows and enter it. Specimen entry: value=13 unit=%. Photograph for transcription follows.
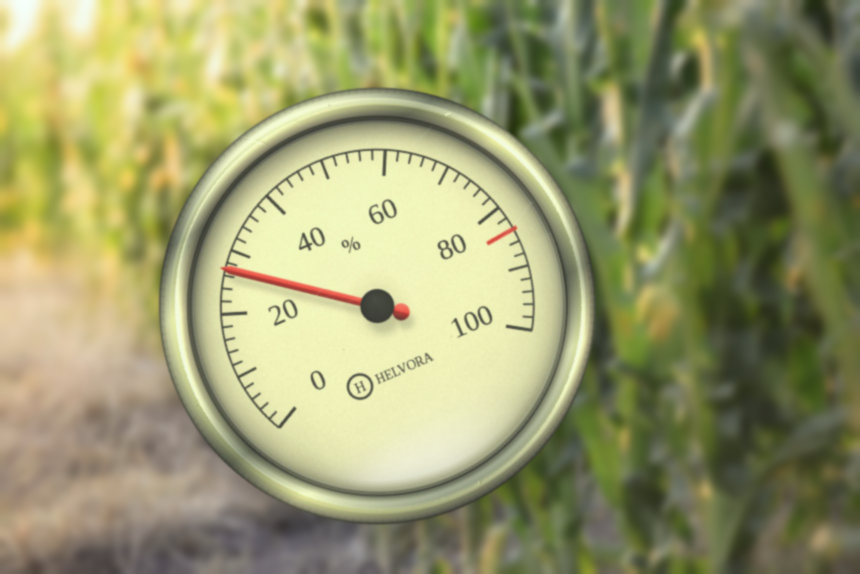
value=27 unit=%
